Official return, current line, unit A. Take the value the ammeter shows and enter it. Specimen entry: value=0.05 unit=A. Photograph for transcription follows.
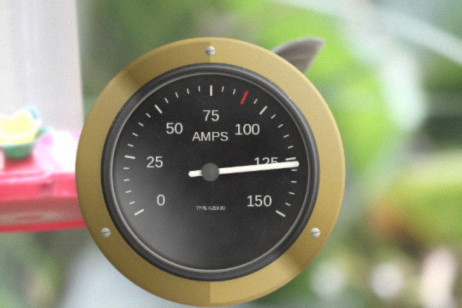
value=127.5 unit=A
